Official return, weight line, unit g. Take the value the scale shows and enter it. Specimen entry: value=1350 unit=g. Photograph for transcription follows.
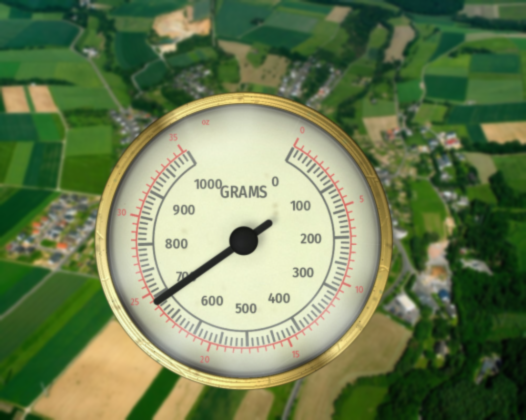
value=690 unit=g
